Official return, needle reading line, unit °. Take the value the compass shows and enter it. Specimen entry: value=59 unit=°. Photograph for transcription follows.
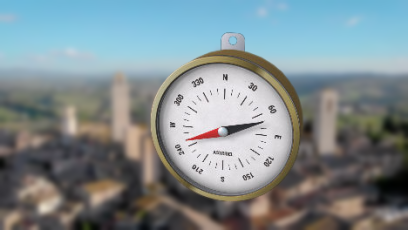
value=250 unit=°
